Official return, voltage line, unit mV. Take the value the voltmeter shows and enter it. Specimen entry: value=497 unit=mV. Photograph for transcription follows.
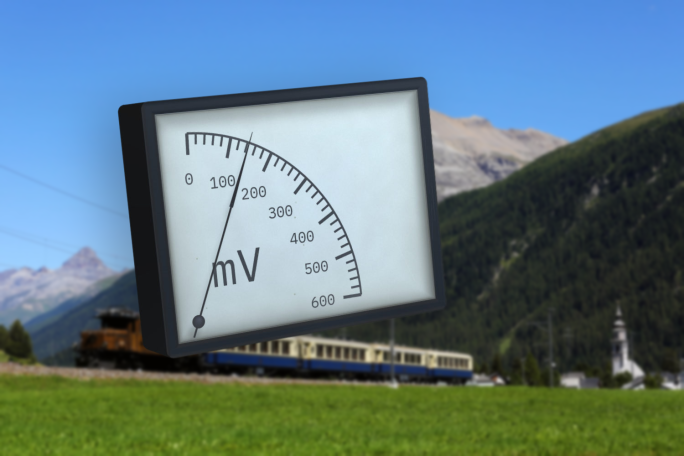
value=140 unit=mV
